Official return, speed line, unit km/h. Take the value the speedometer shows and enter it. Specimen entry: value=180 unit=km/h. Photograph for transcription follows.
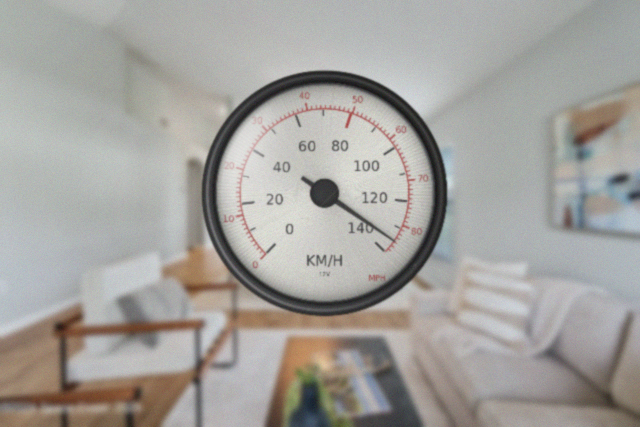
value=135 unit=km/h
